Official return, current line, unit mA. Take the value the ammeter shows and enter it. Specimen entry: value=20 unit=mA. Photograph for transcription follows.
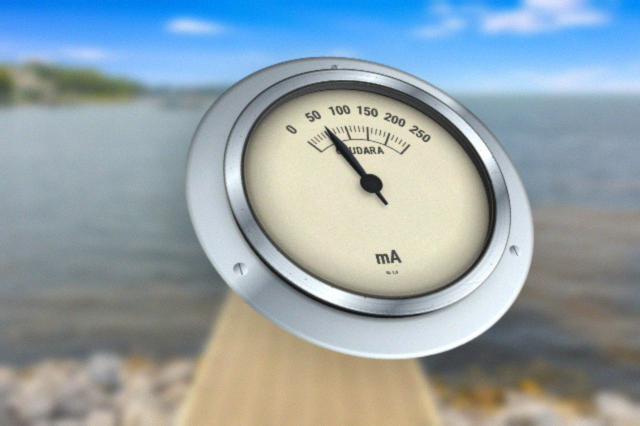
value=50 unit=mA
